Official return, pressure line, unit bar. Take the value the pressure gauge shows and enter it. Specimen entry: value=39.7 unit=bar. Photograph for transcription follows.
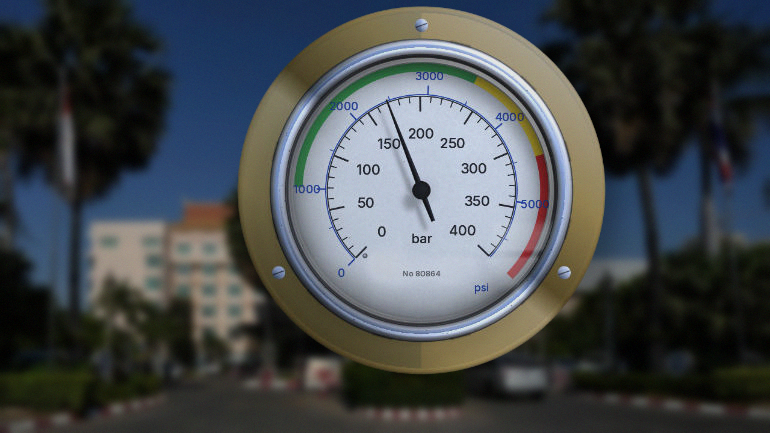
value=170 unit=bar
